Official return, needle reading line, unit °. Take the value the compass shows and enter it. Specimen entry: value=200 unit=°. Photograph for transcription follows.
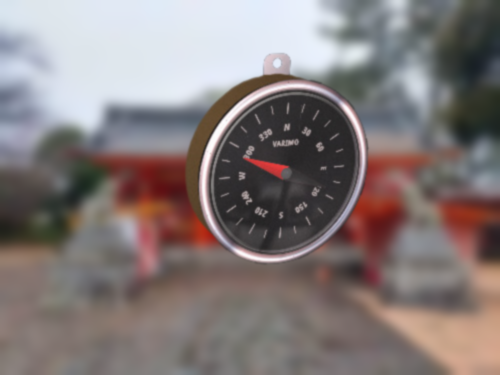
value=292.5 unit=°
